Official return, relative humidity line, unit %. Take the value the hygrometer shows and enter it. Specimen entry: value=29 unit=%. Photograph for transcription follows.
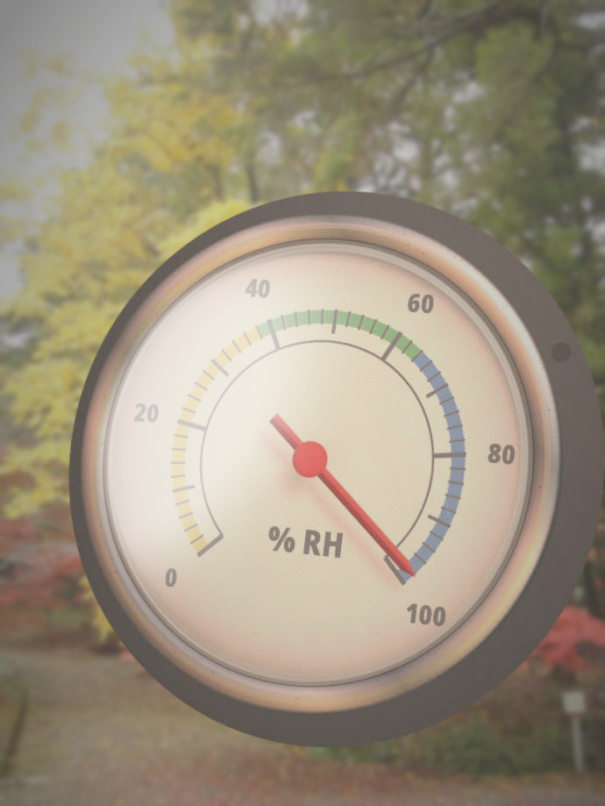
value=98 unit=%
